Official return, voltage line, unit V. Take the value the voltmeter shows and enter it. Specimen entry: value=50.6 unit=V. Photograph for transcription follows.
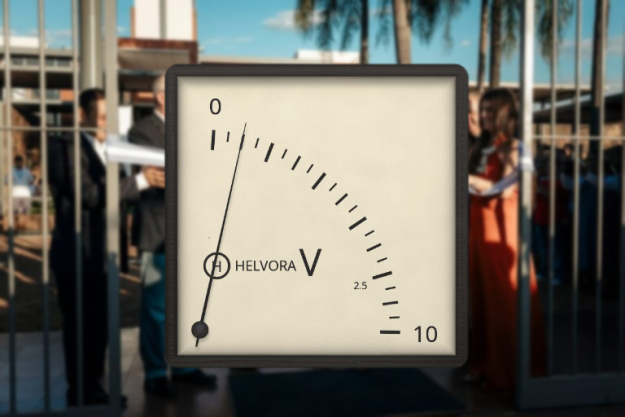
value=1 unit=V
